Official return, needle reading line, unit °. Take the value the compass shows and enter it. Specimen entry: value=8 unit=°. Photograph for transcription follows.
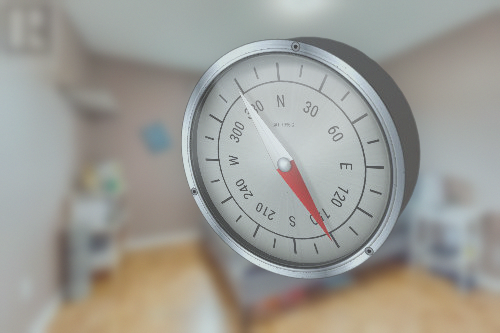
value=150 unit=°
